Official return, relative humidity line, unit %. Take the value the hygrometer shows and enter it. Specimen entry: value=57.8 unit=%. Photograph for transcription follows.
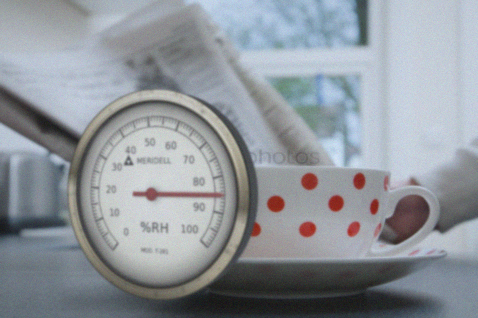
value=85 unit=%
